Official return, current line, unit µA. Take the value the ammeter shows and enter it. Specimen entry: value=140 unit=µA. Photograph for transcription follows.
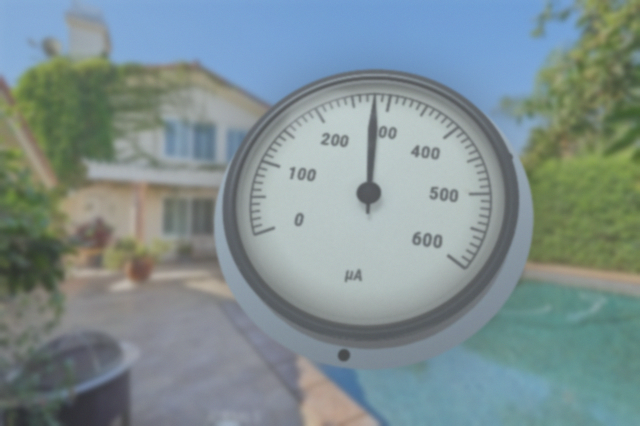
value=280 unit=µA
